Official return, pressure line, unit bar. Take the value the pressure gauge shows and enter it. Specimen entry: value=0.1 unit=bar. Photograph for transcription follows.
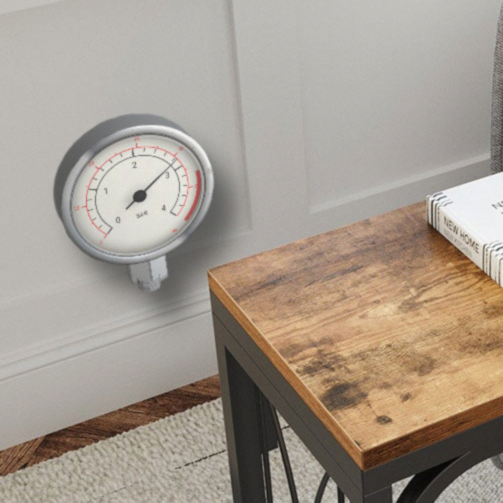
value=2.8 unit=bar
